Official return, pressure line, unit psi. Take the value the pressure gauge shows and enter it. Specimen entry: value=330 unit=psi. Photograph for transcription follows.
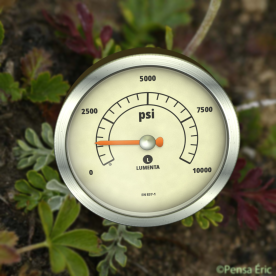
value=1250 unit=psi
